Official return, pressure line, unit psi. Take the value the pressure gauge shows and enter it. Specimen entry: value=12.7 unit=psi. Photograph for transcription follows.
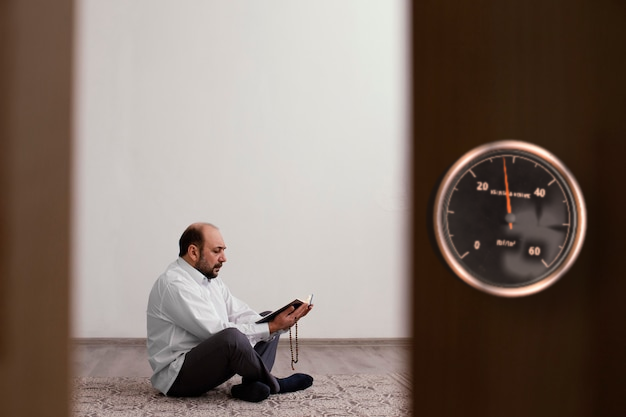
value=27.5 unit=psi
